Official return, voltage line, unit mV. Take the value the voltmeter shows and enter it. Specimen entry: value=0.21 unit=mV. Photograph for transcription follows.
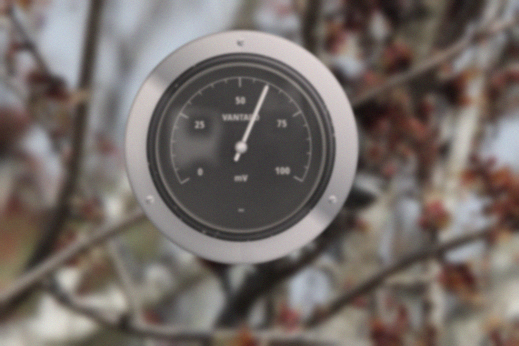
value=60 unit=mV
